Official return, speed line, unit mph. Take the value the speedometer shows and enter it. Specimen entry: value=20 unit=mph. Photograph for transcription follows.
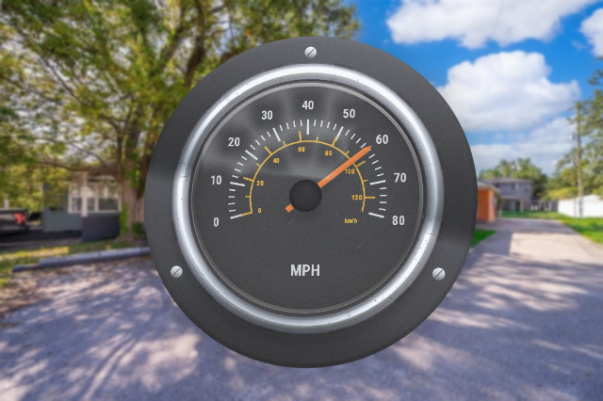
value=60 unit=mph
